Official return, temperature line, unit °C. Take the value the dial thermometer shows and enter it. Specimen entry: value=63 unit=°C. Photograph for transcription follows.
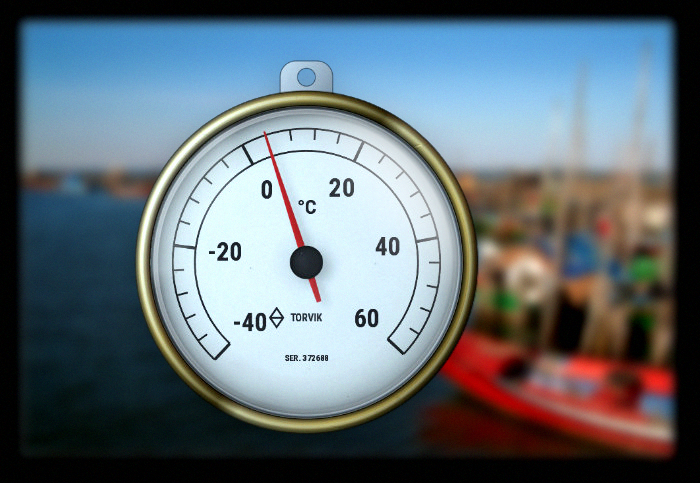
value=4 unit=°C
